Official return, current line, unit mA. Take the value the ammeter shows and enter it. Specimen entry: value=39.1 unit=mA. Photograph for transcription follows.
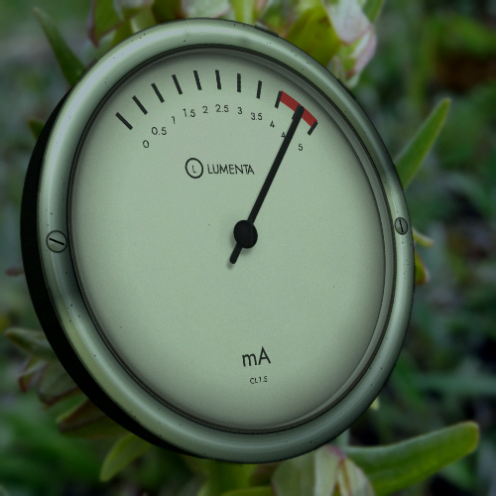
value=4.5 unit=mA
